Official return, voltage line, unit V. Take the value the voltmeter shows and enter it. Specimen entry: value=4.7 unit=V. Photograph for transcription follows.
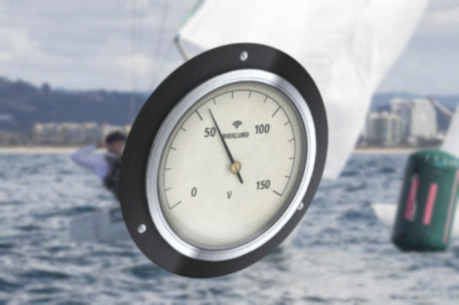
value=55 unit=V
